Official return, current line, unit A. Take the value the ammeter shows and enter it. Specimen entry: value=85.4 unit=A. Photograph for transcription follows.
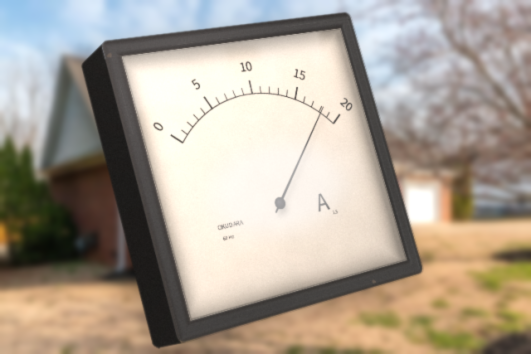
value=18 unit=A
